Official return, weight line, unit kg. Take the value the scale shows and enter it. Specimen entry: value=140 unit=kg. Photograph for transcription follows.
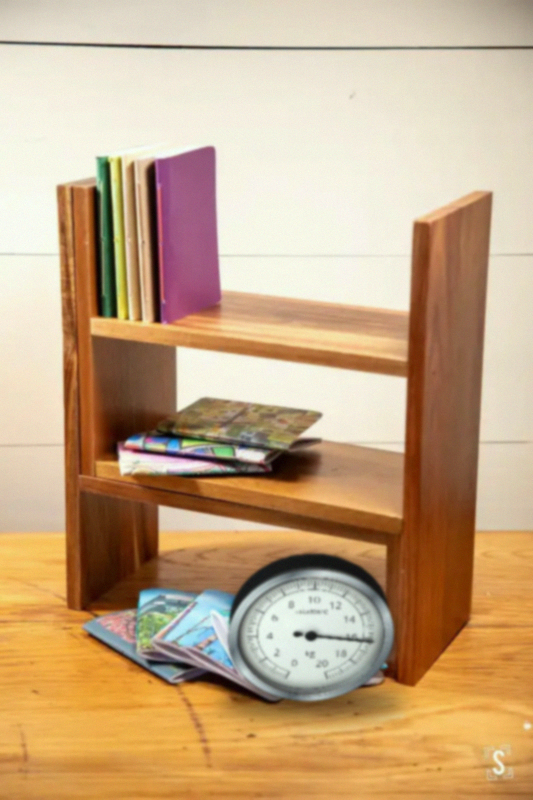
value=16 unit=kg
